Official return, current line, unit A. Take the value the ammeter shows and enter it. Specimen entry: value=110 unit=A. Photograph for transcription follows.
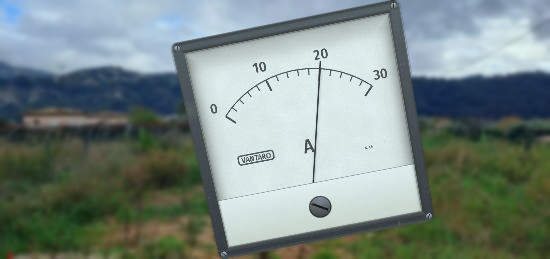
value=20 unit=A
